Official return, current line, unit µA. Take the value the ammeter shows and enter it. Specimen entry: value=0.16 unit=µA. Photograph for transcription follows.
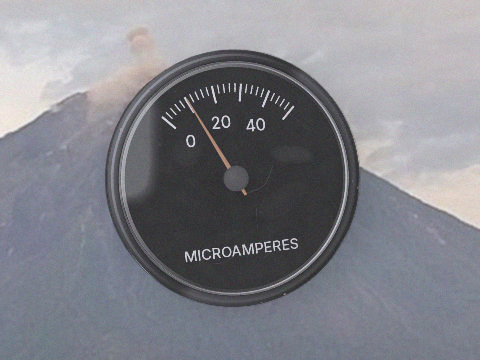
value=10 unit=µA
